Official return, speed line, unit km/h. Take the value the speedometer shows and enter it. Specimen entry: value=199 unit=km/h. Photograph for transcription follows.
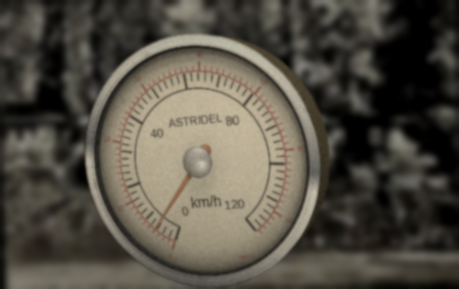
value=6 unit=km/h
